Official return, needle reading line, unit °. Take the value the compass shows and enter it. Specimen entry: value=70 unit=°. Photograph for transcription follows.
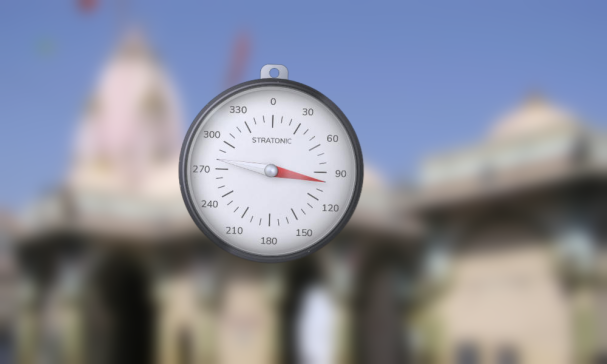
value=100 unit=°
